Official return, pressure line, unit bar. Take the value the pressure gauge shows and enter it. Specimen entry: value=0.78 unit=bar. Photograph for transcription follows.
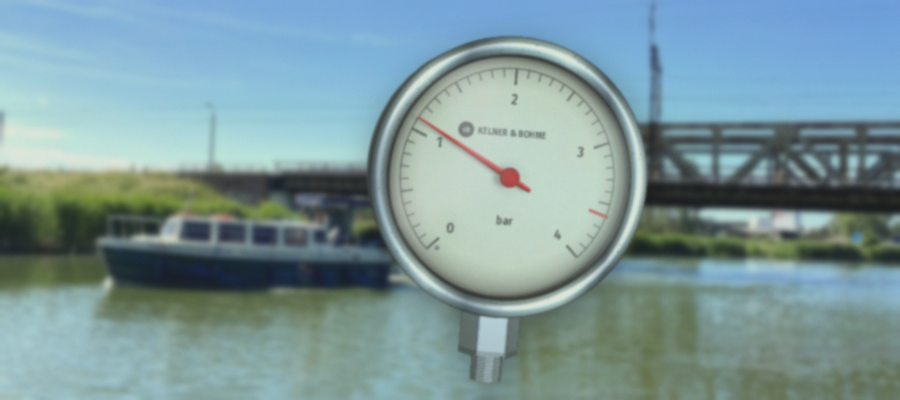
value=1.1 unit=bar
